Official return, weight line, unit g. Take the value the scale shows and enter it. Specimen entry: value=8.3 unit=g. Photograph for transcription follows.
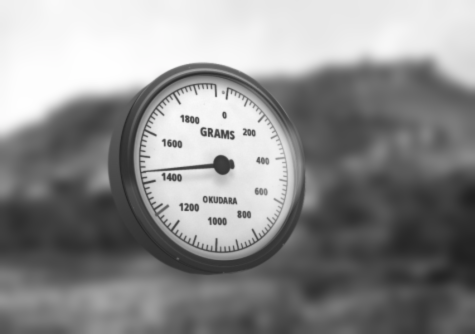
value=1440 unit=g
